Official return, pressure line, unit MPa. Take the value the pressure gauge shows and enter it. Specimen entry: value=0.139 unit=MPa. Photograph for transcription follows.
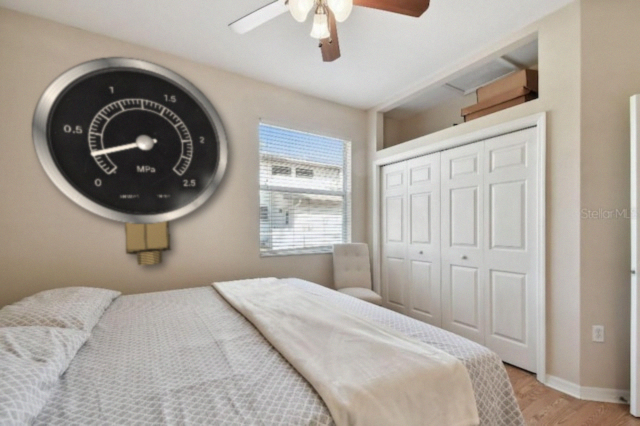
value=0.25 unit=MPa
